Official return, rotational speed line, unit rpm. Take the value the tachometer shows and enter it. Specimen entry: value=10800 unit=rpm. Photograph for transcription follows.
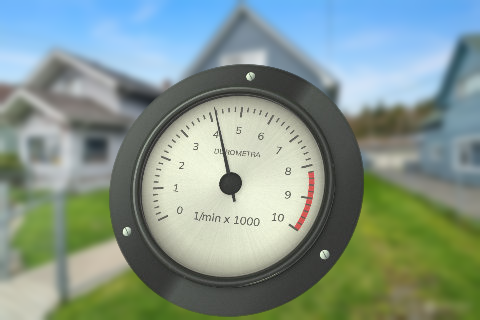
value=4200 unit=rpm
